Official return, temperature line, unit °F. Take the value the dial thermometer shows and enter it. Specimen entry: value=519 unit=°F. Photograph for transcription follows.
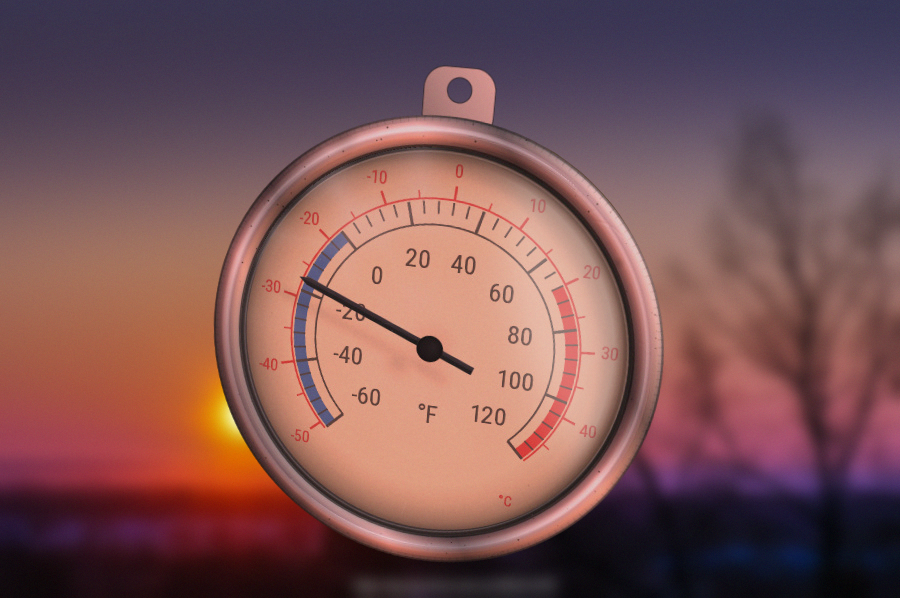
value=-16 unit=°F
